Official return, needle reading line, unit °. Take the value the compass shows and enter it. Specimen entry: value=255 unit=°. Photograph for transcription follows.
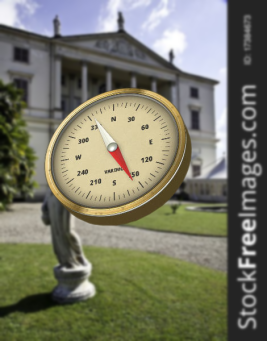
value=155 unit=°
